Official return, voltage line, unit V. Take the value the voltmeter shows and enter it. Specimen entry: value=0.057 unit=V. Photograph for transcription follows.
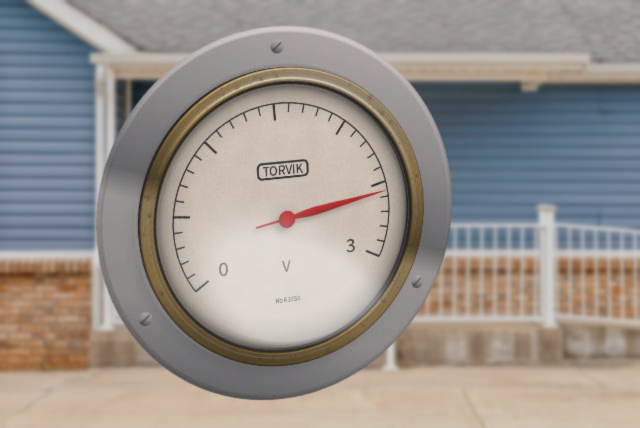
value=2.55 unit=V
